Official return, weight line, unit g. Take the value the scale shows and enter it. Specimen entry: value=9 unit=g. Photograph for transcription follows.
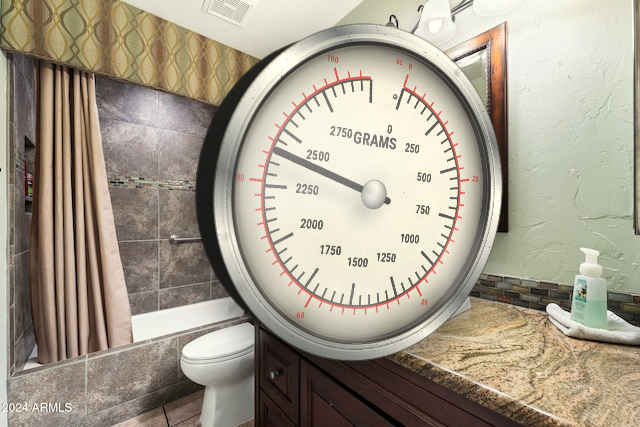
value=2400 unit=g
